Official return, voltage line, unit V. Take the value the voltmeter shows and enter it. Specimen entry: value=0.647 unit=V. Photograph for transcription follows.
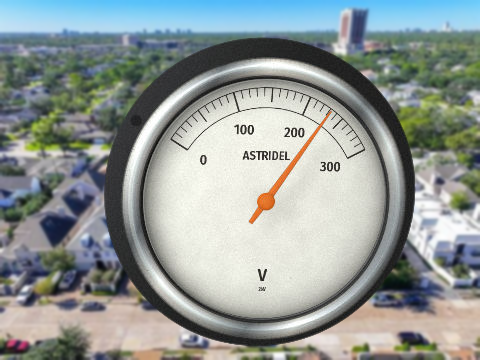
value=230 unit=V
